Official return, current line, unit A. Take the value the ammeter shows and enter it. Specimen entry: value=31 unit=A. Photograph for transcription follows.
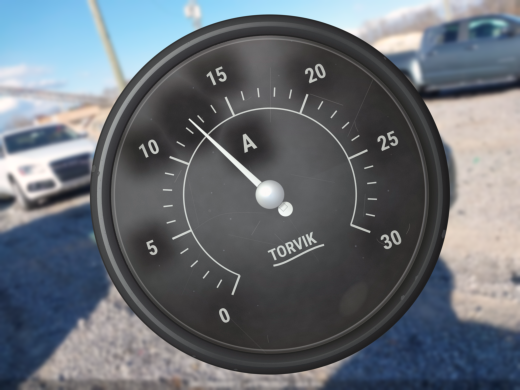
value=12.5 unit=A
